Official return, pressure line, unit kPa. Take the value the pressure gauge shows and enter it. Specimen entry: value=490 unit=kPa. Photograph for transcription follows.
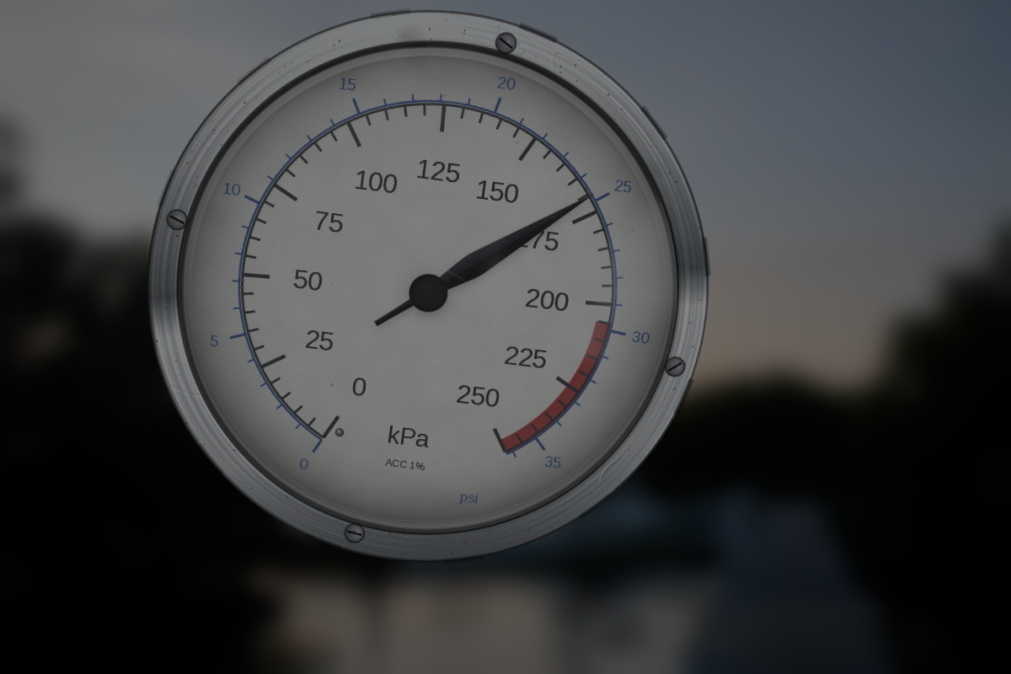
value=170 unit=kPa
